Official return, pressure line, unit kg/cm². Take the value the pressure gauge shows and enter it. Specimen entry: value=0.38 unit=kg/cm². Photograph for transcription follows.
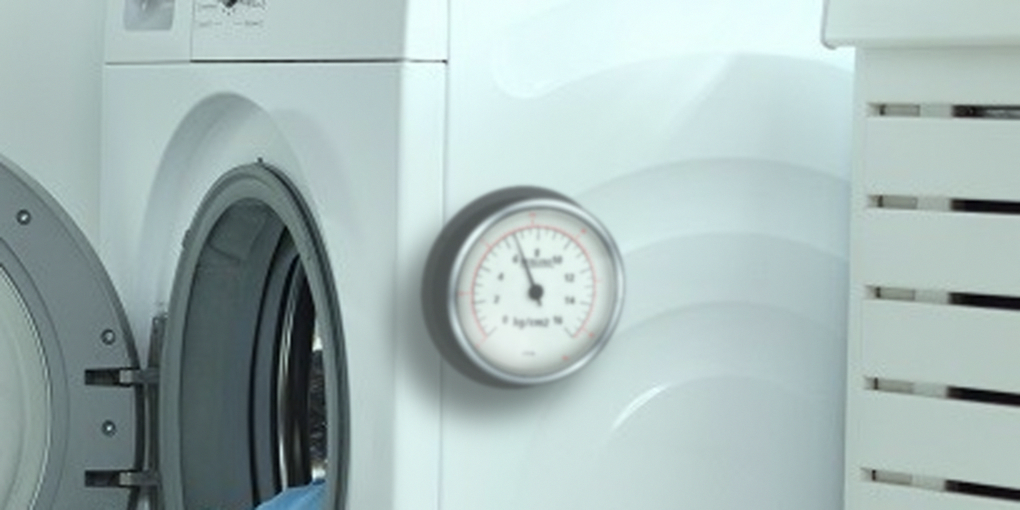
value=6.5 unit=kg/cm²
